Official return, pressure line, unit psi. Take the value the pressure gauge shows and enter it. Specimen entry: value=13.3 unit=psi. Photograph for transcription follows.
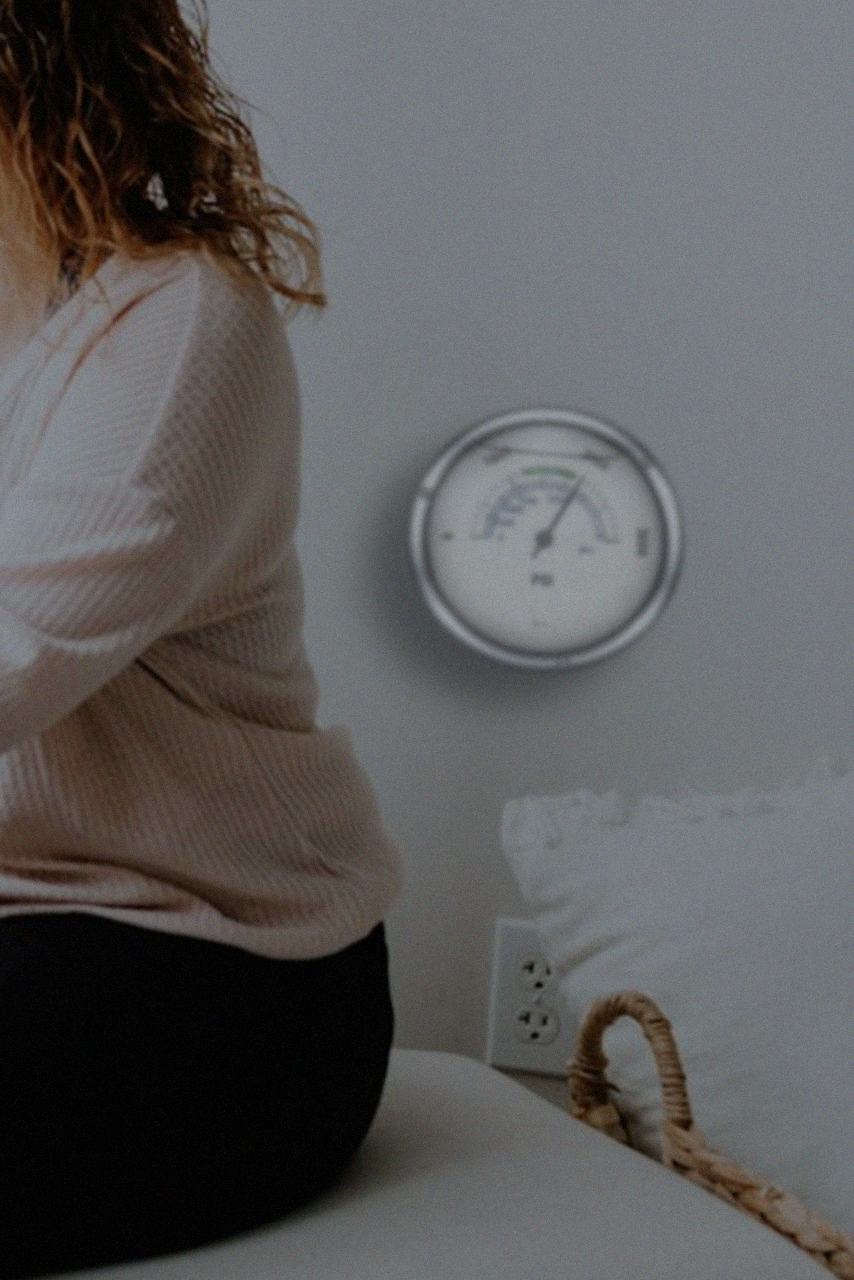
value=2000 unit=psi
